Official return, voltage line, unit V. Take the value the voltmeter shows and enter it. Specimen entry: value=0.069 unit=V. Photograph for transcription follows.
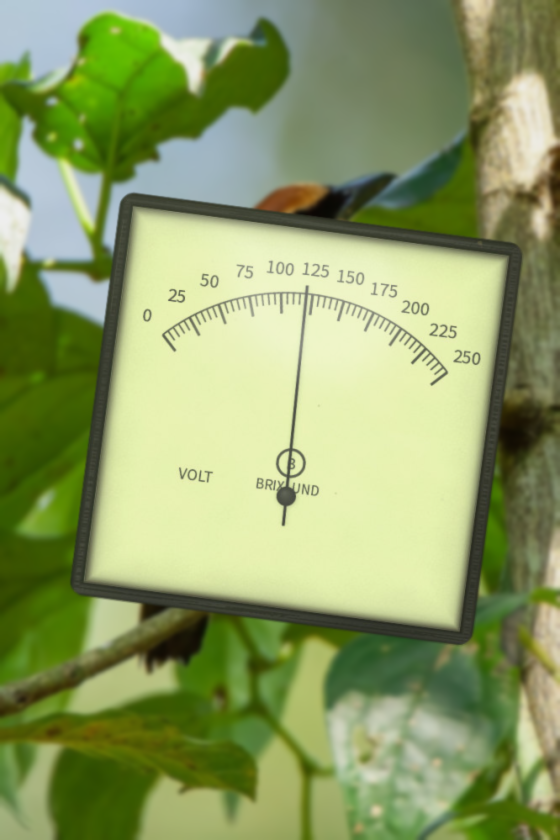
value=120 unit=V
